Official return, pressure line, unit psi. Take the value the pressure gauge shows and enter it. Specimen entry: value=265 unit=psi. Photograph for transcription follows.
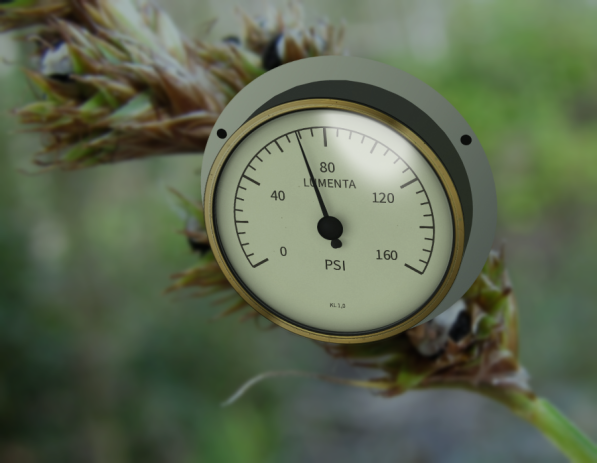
value=70 unit=psi
